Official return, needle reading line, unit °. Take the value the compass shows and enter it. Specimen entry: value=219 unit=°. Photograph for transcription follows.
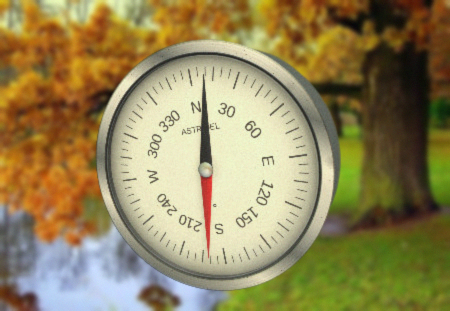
value=190 unit=°
